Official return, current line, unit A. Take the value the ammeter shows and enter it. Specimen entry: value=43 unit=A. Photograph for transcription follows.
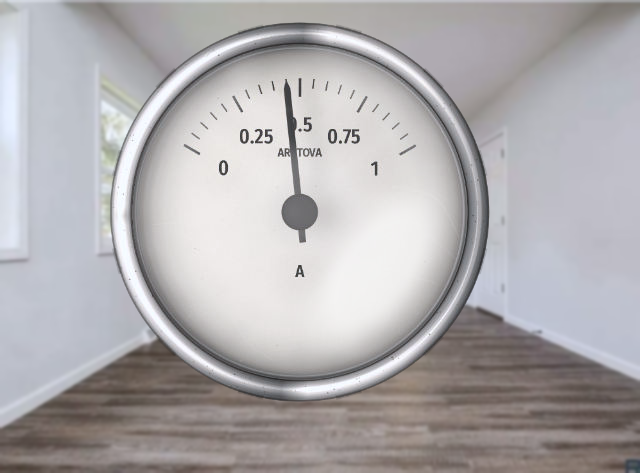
value=0.45 unit=A
